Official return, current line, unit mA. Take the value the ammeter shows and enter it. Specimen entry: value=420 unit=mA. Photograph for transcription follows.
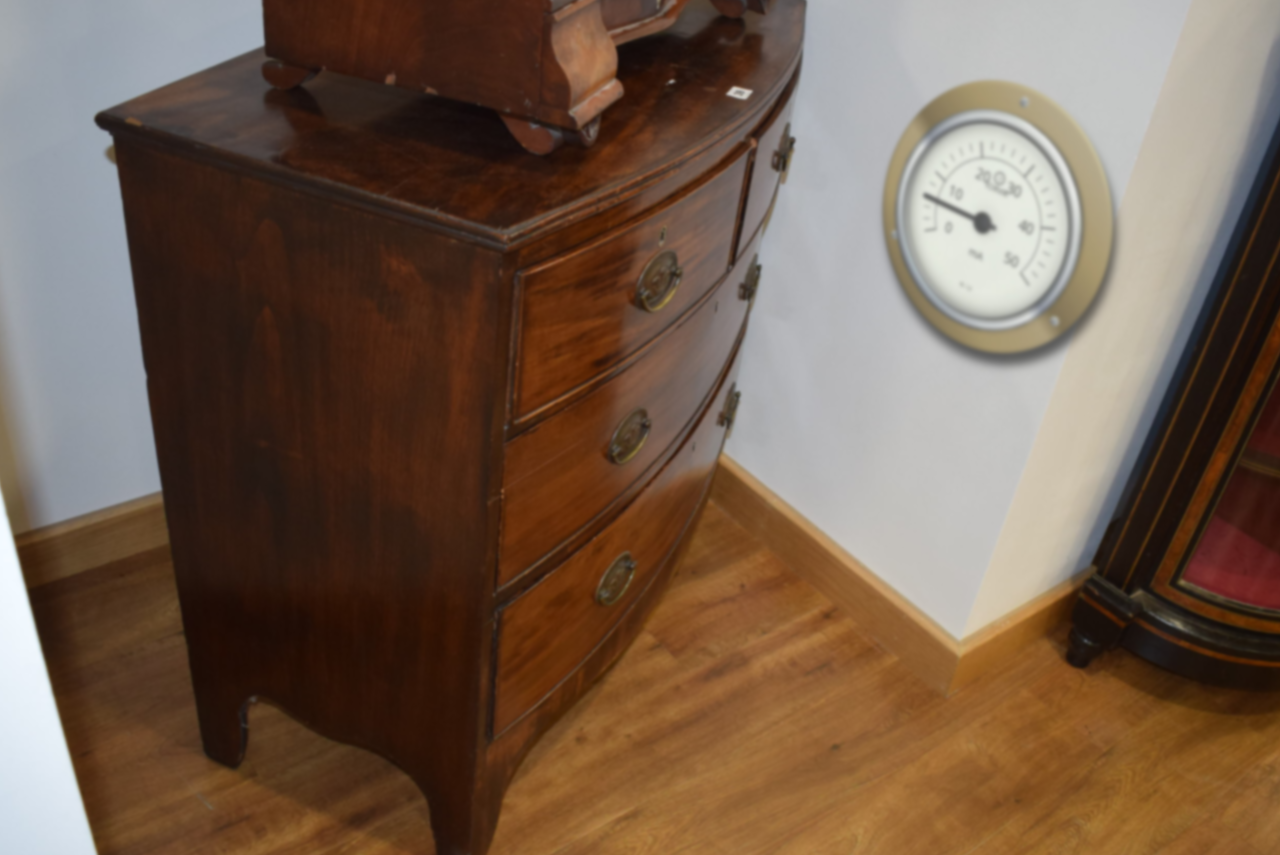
value=6 unit=mA
